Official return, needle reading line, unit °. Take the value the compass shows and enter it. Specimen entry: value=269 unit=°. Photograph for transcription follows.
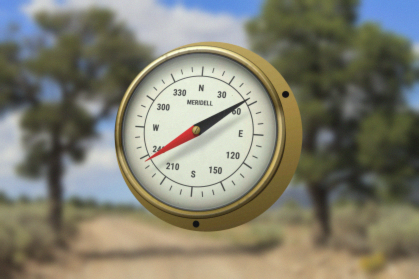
value=235 unit=°
